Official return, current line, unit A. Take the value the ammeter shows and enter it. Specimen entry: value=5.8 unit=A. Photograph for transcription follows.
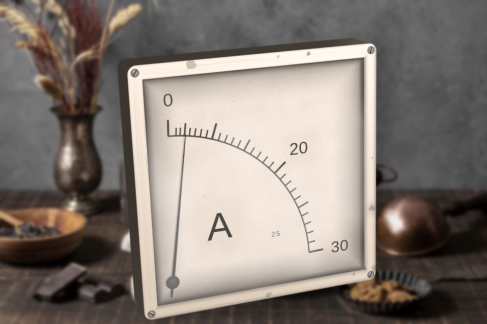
value=5 unit=A
